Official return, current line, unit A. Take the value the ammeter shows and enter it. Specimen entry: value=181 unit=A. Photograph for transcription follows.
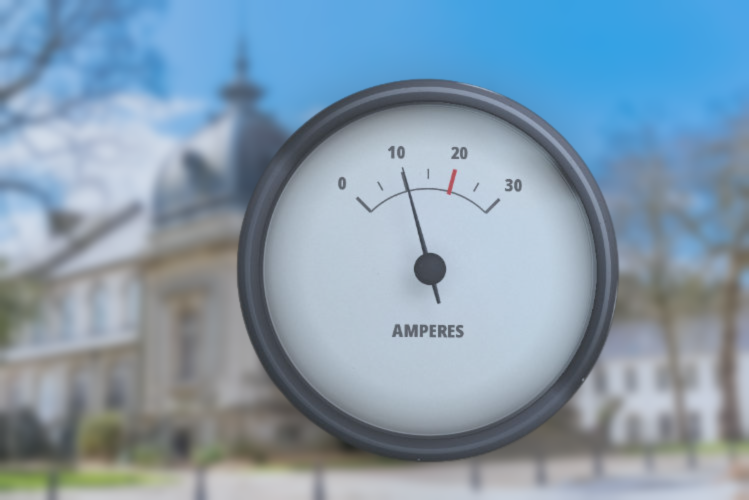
value=10 unit=A
